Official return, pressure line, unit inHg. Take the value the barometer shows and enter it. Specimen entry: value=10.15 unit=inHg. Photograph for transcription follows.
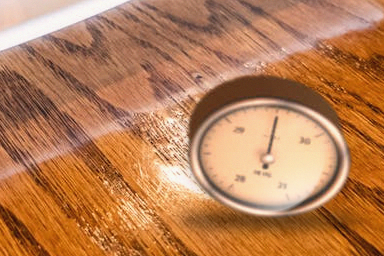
value=29.5 unit=inHg
